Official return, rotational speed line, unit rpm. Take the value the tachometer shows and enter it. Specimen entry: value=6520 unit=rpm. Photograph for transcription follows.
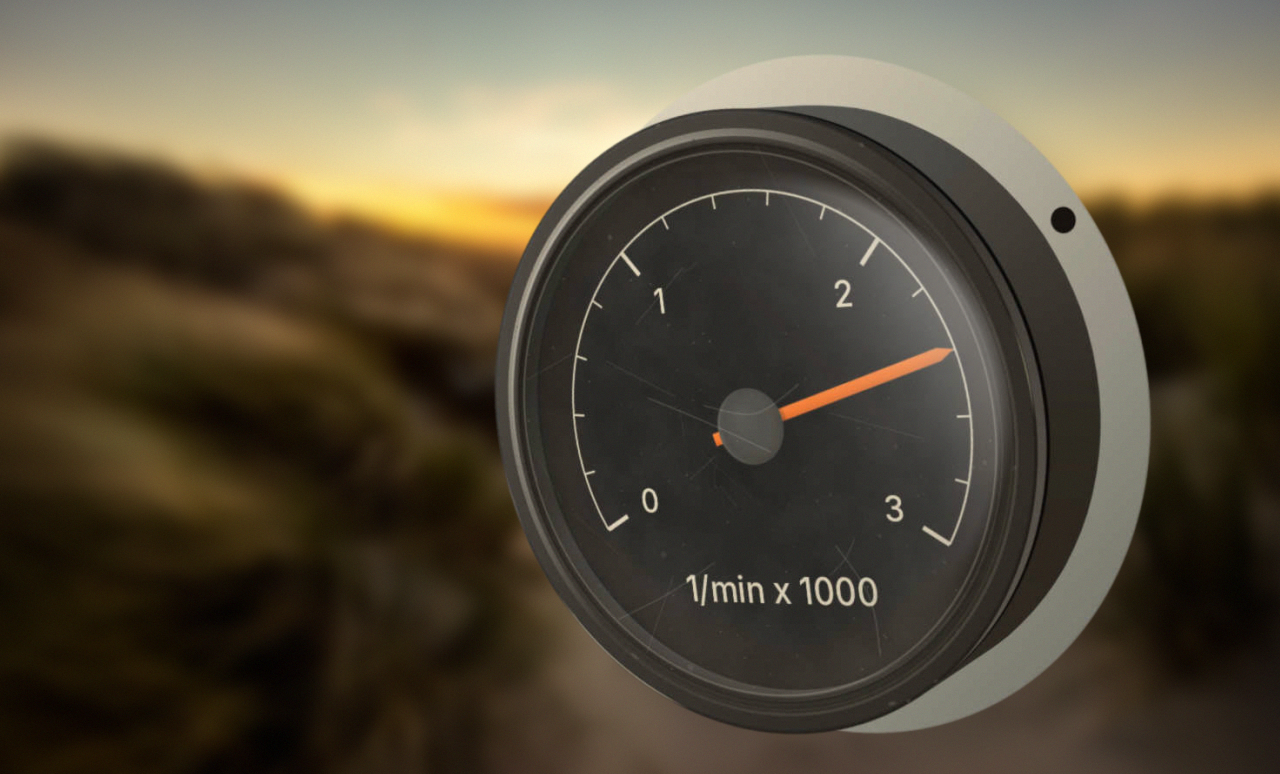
value=2400 unit=rpm
